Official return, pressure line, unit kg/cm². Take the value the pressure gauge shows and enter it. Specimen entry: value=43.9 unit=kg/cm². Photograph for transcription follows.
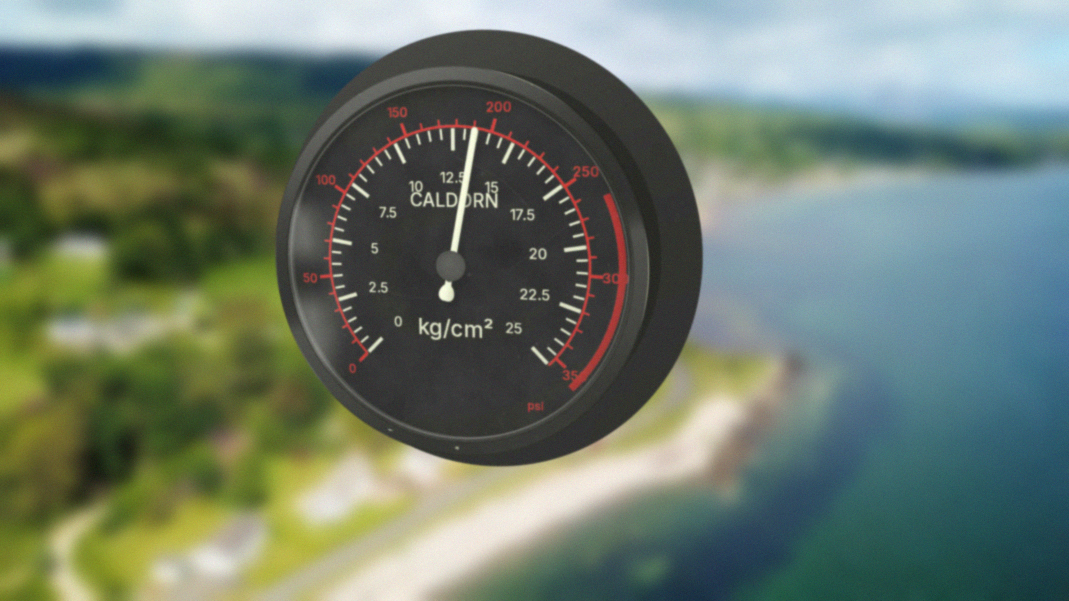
value=13.5 unit=kg/cm²
